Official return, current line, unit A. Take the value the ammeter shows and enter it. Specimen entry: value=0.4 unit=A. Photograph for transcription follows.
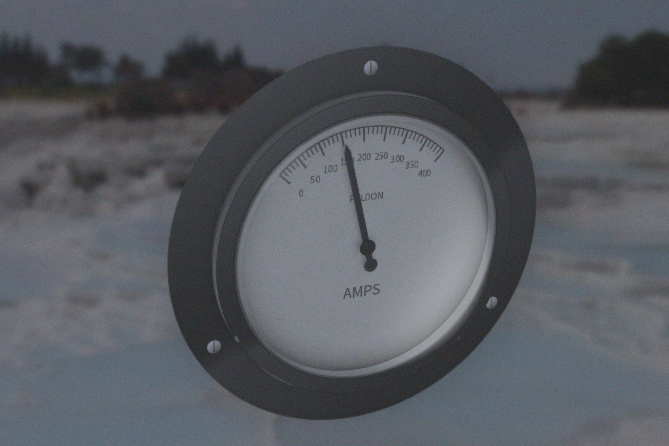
value=150 unit=A
